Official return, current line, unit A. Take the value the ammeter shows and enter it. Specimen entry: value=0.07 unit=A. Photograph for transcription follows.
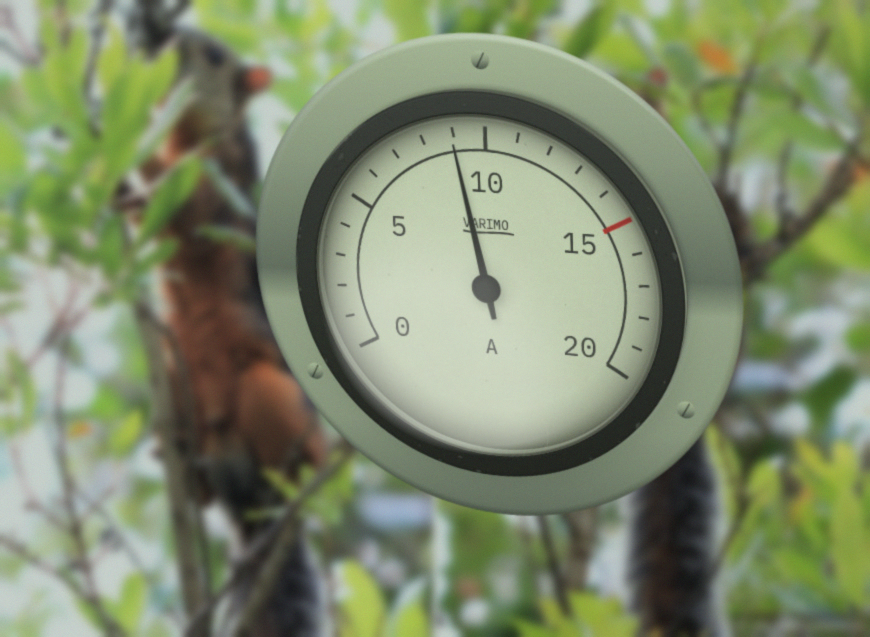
value=9 unit=A
